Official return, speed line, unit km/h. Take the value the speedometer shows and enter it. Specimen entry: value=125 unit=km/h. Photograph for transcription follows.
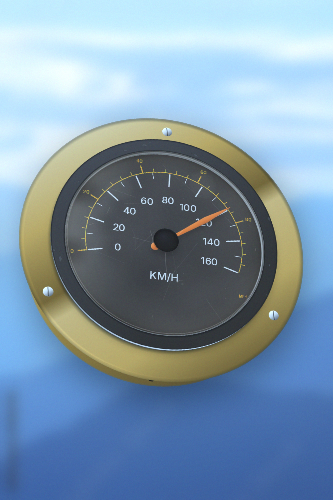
value=120 unit=km/h
